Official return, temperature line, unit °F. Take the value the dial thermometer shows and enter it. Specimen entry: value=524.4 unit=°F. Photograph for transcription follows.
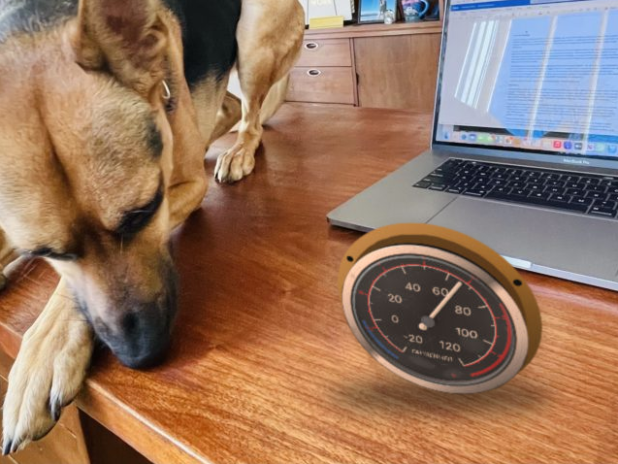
value=65 unit=°F
